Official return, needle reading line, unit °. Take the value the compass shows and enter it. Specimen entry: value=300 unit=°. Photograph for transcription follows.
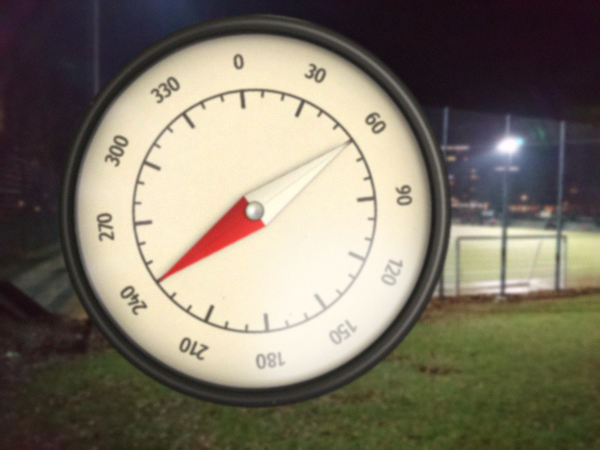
value=240 unit=°
